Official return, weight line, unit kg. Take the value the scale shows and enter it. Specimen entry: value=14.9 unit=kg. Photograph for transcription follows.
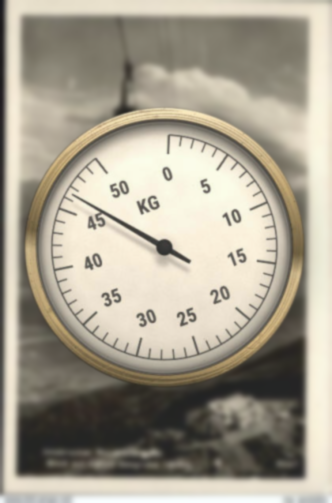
value=46.5 unit=kg
